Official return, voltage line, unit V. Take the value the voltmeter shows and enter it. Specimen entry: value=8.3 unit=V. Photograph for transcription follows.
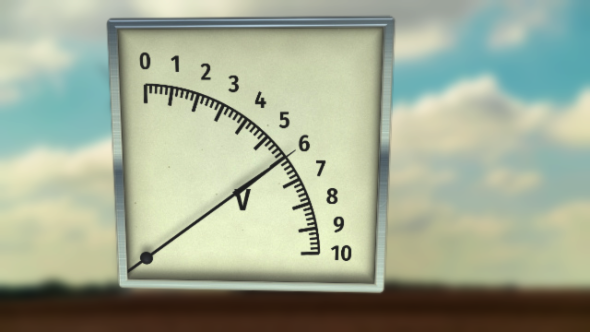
value=6 unit=V
